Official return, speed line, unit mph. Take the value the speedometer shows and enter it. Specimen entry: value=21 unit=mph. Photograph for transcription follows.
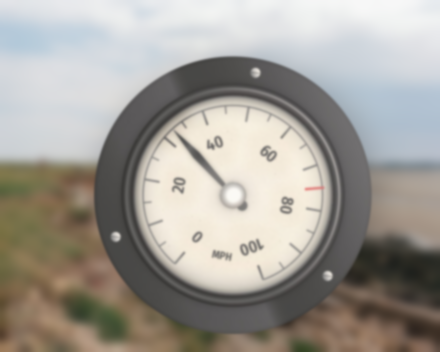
value=32.5 unit=mph
